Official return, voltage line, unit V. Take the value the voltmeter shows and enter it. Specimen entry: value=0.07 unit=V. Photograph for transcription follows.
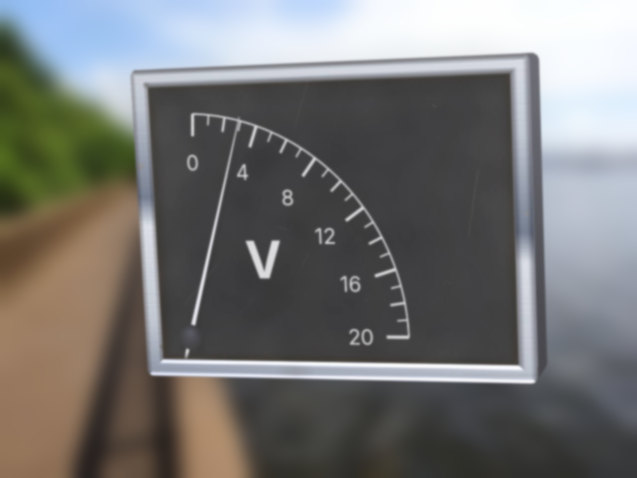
value=3 unit=V
